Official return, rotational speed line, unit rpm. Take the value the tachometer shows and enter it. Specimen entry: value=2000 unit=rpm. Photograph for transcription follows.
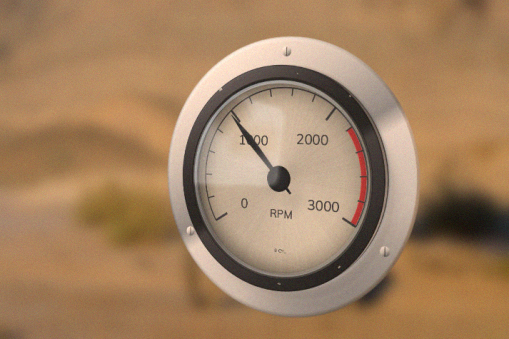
value=1000 unit=rpm
